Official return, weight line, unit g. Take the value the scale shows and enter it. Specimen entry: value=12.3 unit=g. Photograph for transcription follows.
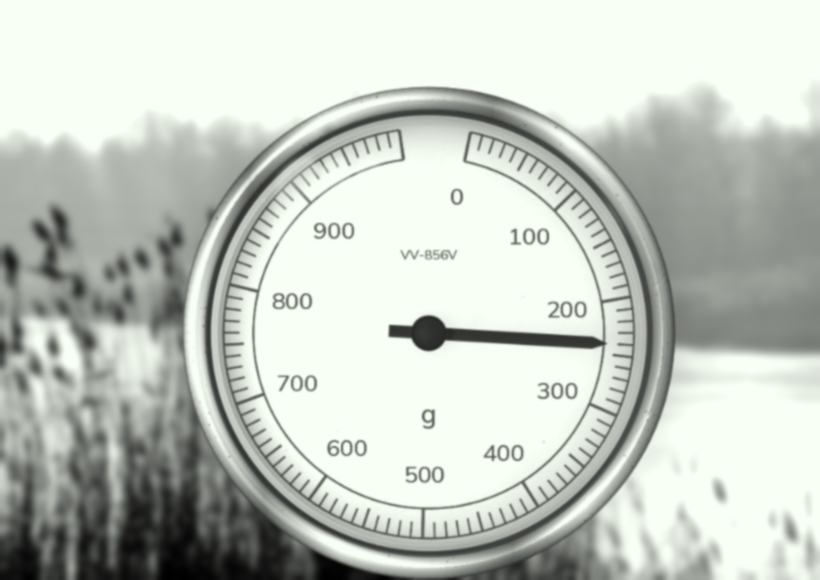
value=240 unit=g
